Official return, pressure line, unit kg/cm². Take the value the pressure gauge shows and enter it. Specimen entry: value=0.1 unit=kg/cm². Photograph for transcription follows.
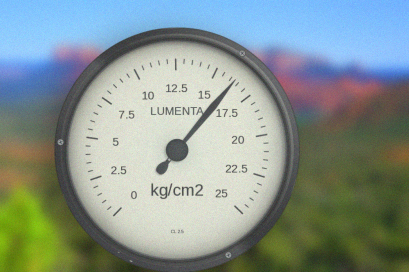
value=16.25 unit=kg/cm²
